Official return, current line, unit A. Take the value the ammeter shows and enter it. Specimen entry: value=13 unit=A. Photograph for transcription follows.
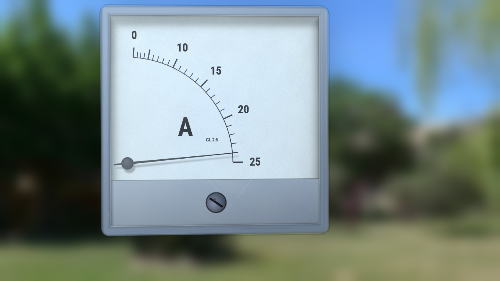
value=24 unit=A
